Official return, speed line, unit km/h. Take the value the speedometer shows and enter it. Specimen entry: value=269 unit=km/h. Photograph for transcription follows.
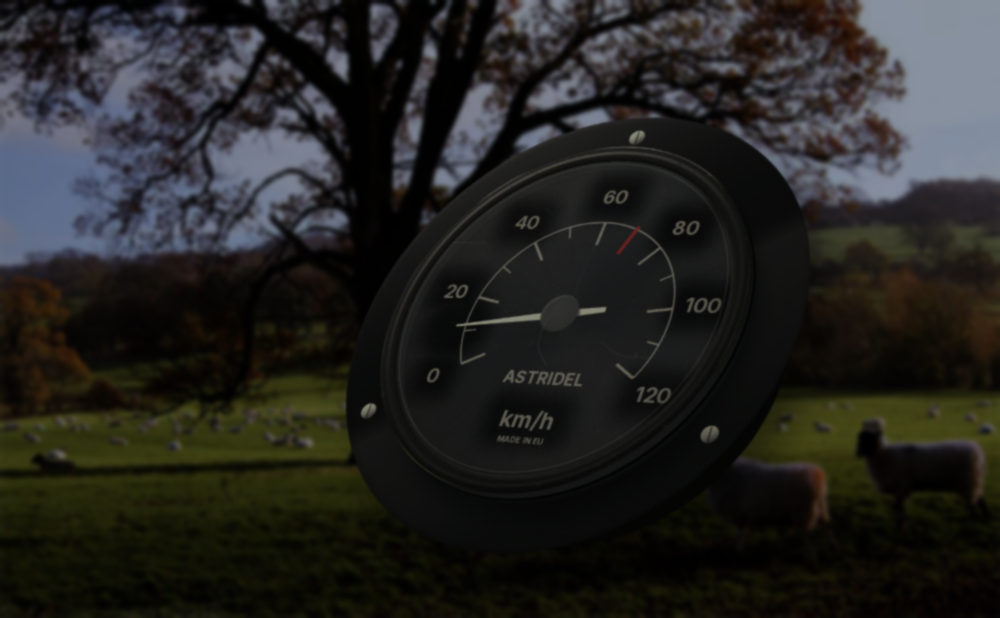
value=10 unit=km/h
